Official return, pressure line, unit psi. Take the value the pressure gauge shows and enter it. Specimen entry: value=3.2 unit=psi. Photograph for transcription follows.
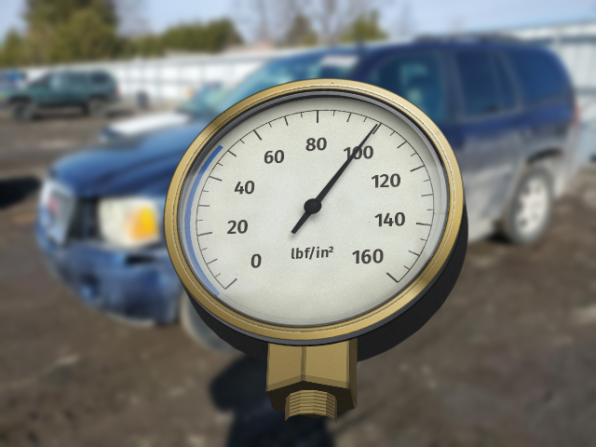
value=100 unit=psi
